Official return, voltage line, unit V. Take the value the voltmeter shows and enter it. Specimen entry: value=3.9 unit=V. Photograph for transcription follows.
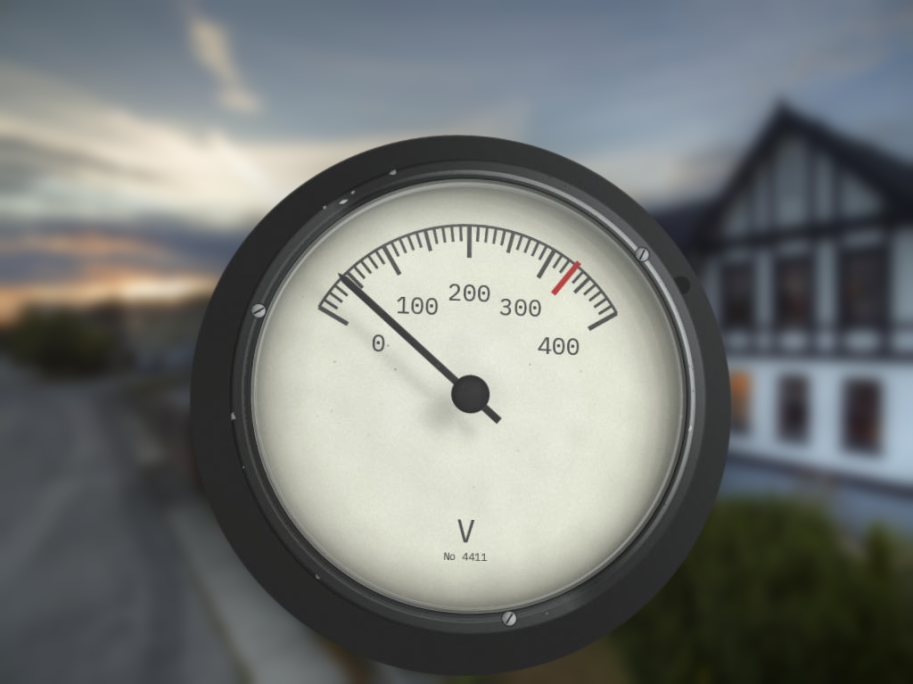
value=40 unit=V
